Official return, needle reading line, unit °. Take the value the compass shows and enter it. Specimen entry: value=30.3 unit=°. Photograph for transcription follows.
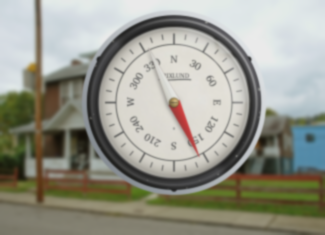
value=155 unit=°
